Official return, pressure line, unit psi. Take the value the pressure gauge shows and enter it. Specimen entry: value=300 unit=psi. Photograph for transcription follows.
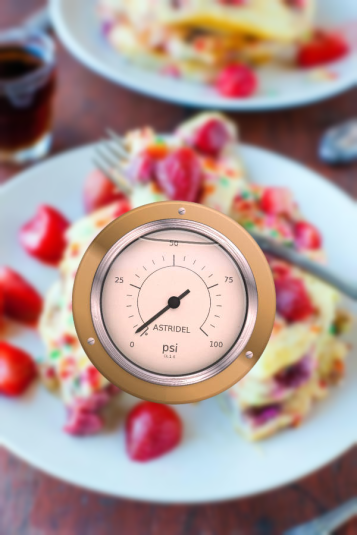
value=2.5 unit=psi
